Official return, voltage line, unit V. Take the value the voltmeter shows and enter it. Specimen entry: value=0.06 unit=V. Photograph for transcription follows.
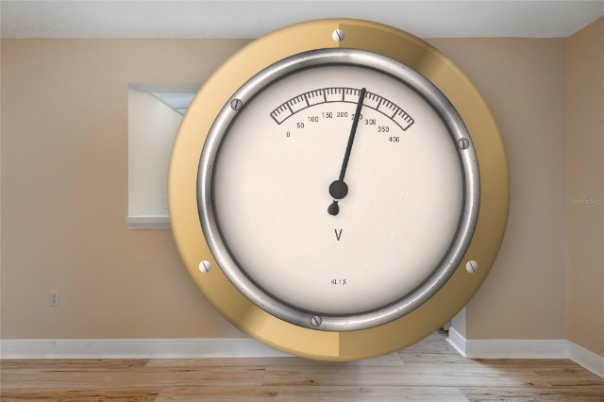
value=250 unit=V
